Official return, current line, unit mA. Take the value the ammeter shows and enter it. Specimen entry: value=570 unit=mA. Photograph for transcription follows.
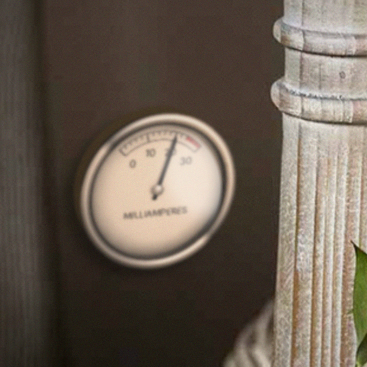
value=20 unit=mA
